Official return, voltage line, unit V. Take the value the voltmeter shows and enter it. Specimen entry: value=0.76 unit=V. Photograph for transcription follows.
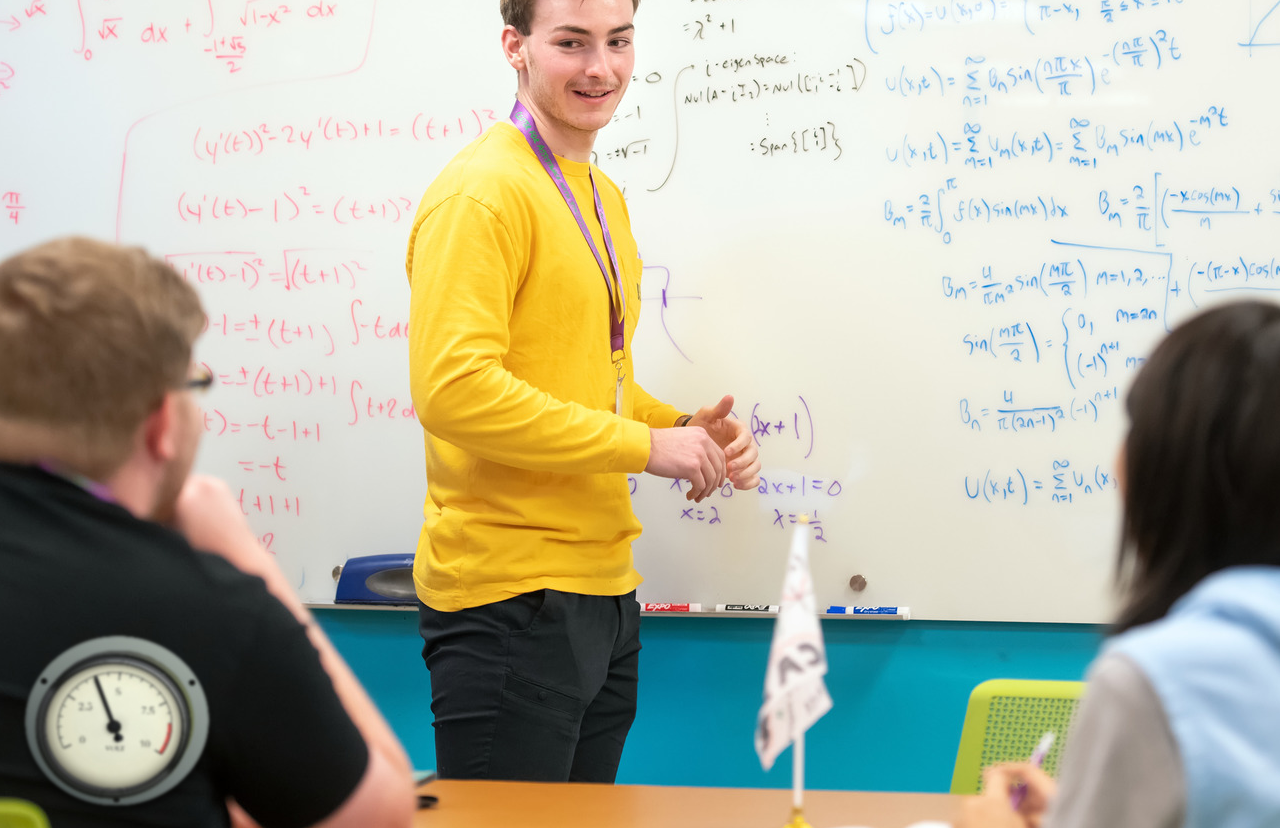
value=4 unit=V
